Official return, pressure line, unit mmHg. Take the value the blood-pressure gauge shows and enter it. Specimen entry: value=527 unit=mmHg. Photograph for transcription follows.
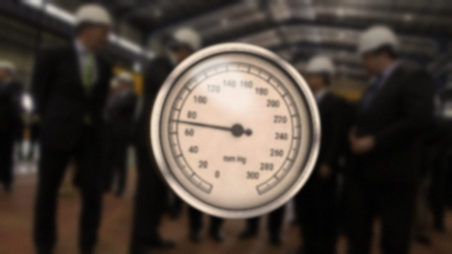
value=70 unit=mmHg
